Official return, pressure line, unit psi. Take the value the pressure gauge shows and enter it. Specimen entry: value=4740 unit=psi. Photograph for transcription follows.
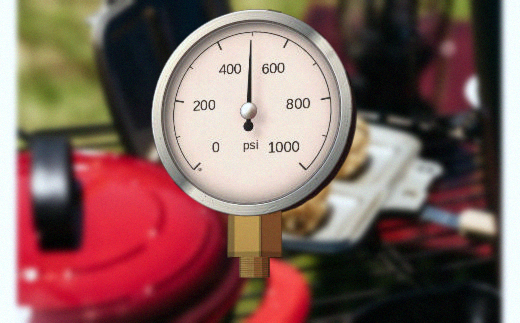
value=500 unit=psi
